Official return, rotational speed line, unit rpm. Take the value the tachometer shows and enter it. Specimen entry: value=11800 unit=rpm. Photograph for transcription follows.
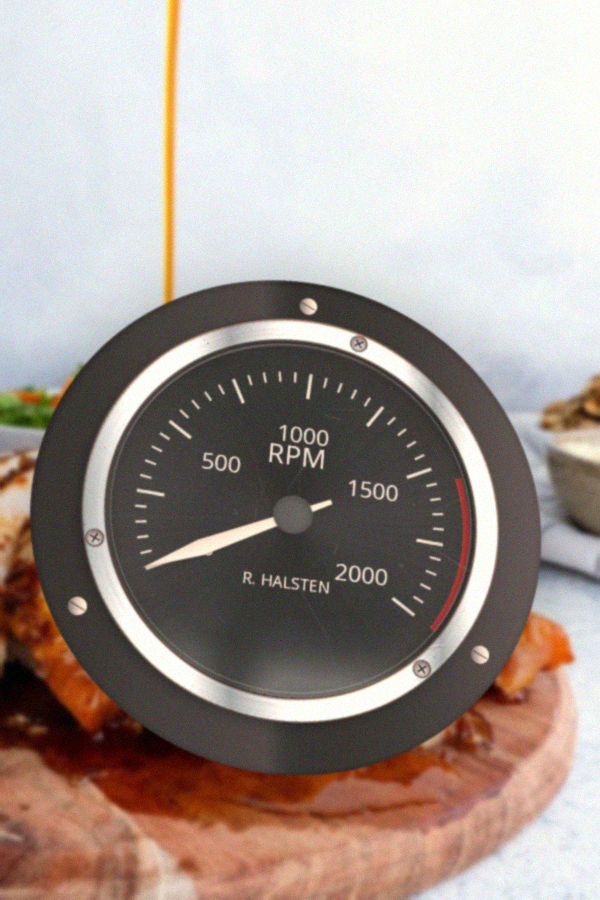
value=0 unit=rpm
